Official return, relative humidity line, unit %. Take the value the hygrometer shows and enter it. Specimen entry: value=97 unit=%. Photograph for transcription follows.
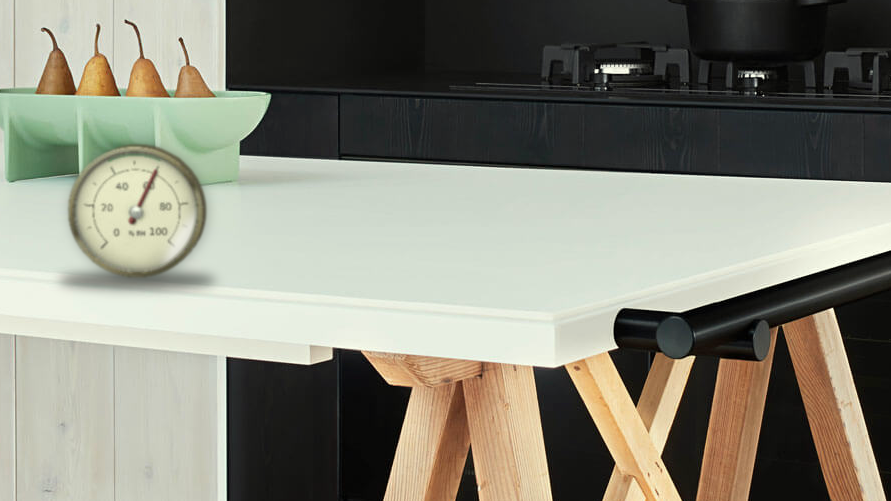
value=60 unit=%
